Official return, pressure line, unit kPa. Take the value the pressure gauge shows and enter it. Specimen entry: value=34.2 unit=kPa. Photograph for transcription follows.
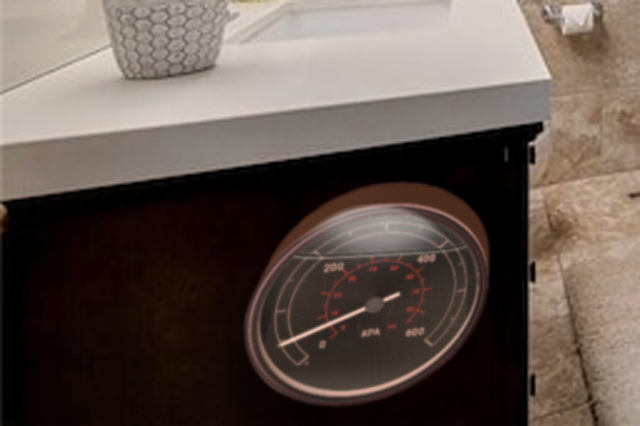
value=50 unit=kPa
